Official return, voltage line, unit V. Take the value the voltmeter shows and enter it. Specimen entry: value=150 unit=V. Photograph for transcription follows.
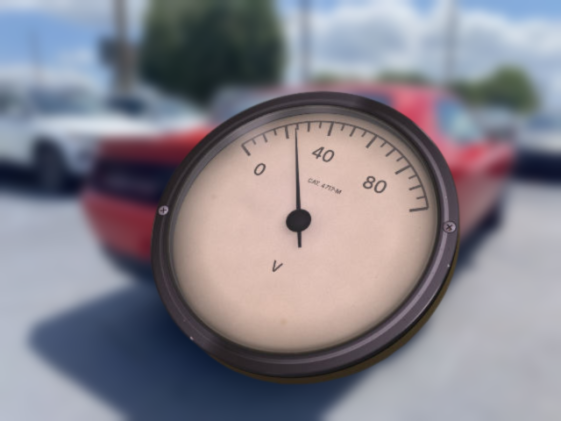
value=25 unit=V
